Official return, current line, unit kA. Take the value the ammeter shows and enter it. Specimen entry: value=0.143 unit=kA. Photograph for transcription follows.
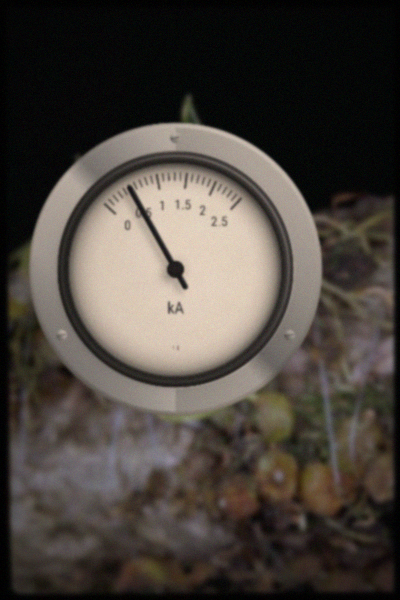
value=0.5 unit=kA
